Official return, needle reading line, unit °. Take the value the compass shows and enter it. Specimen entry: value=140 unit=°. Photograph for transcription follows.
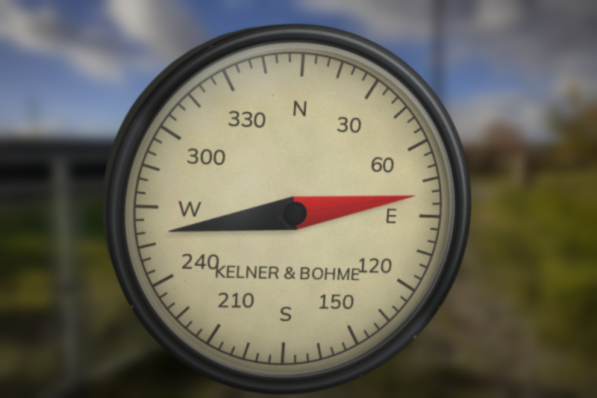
value=80 unit=°
